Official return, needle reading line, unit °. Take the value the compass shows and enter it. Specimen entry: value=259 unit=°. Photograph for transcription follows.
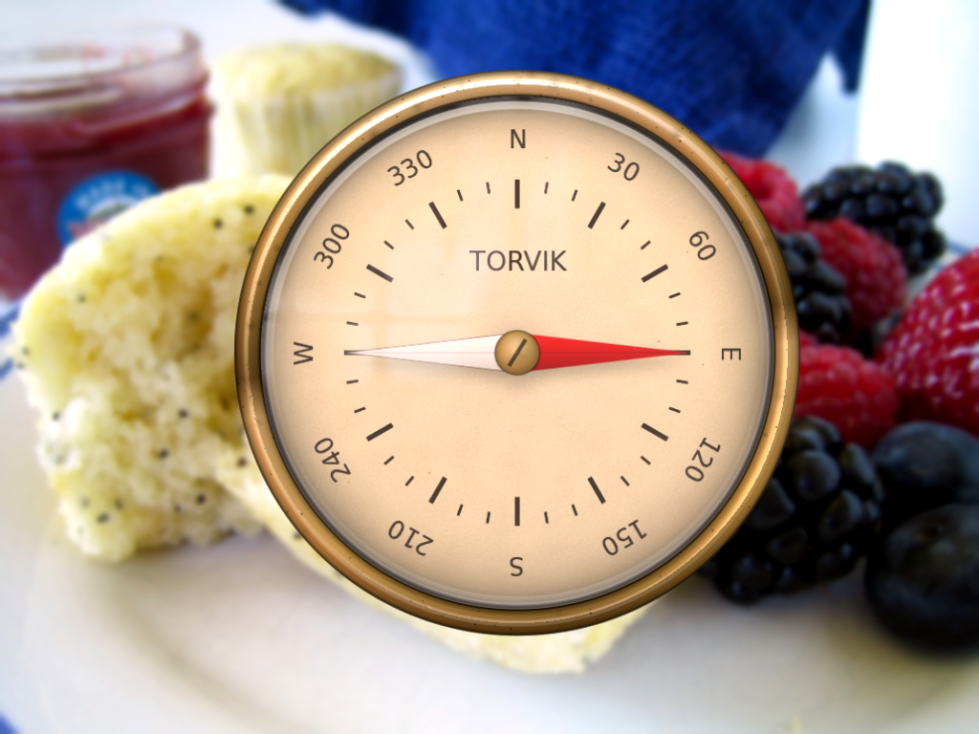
value=90 unit=°
